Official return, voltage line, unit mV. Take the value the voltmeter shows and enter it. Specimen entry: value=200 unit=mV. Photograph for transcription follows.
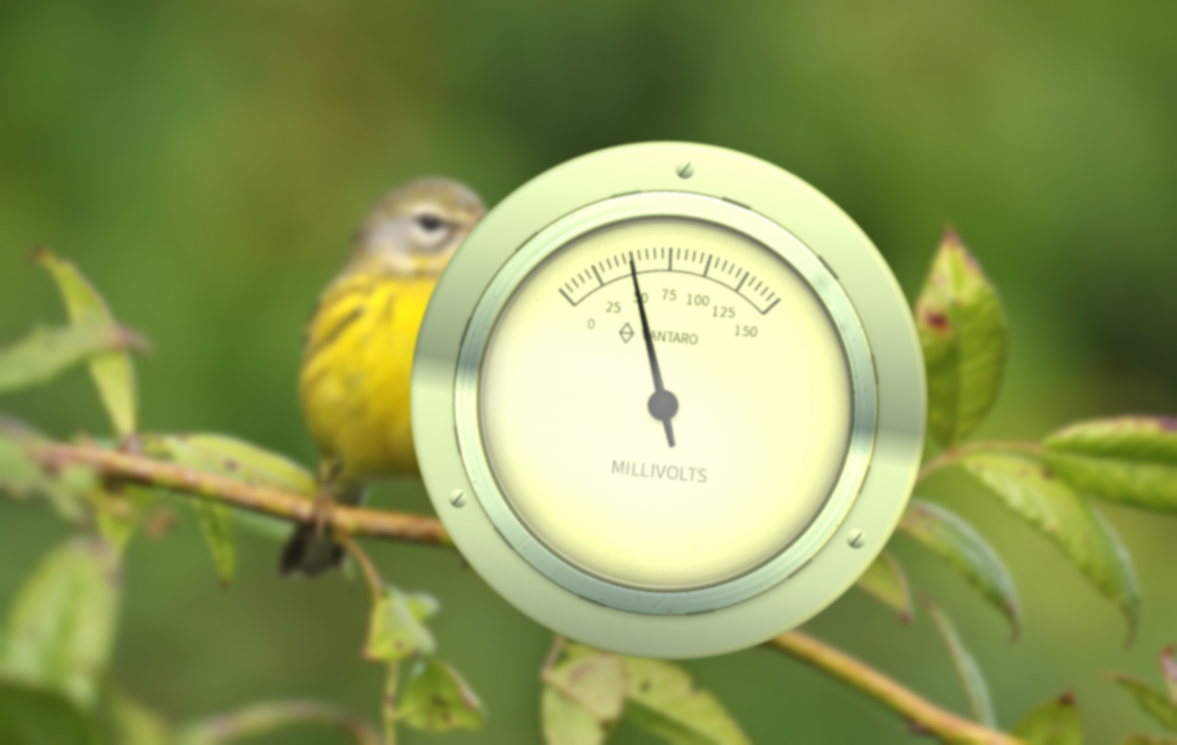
value=50 unit=mV
